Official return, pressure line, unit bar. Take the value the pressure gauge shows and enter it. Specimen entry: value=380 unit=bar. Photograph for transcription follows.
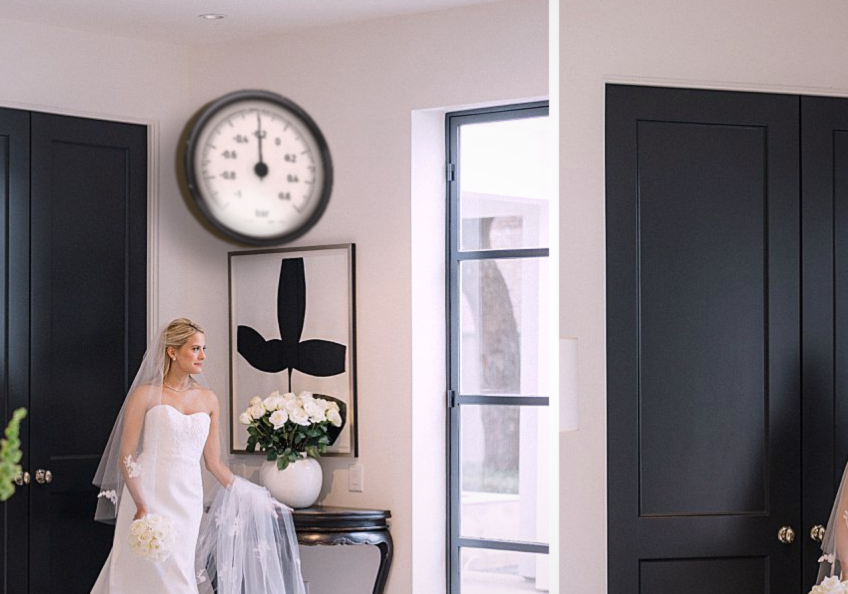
value=-0.2 unit=bar
